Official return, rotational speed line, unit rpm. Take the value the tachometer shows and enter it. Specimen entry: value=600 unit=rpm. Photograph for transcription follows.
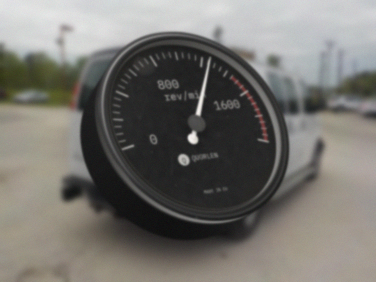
value=1250 unit=rpm
